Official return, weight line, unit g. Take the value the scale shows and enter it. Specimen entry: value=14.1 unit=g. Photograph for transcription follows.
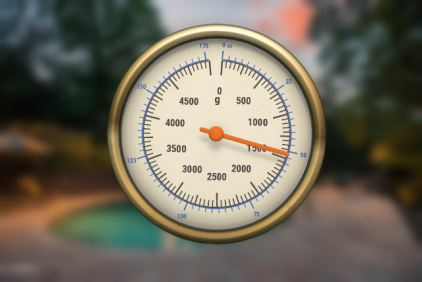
value=1450 unit=g
